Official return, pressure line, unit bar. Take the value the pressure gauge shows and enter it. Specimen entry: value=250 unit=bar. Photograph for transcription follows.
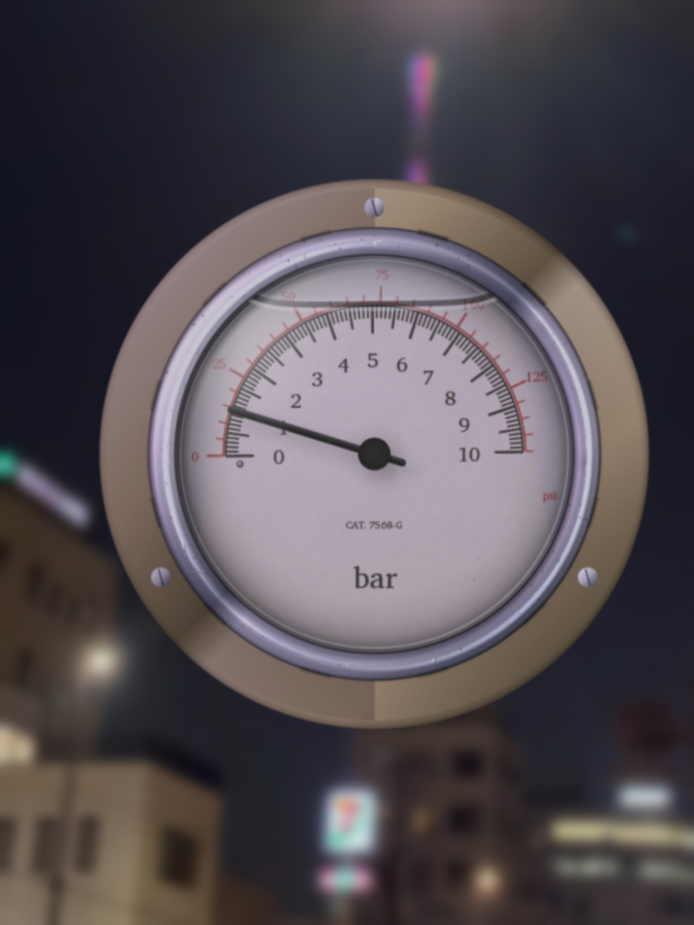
value=1 unit=bar
